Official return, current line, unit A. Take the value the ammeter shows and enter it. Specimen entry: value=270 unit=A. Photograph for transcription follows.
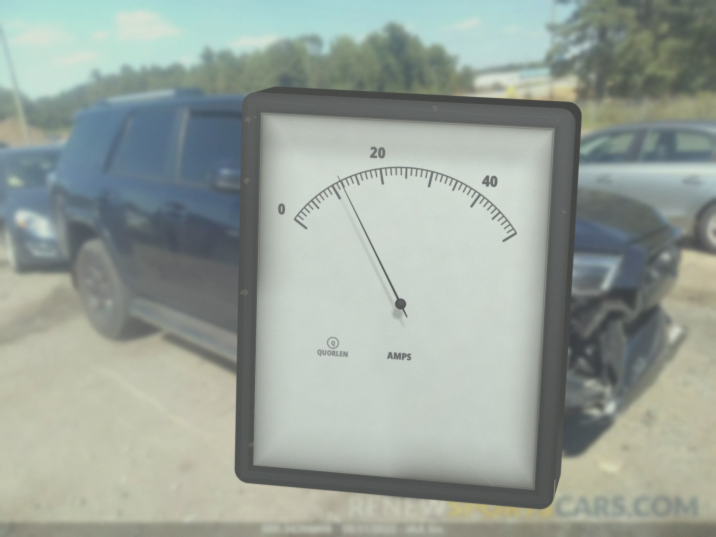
value=12 unit=A
